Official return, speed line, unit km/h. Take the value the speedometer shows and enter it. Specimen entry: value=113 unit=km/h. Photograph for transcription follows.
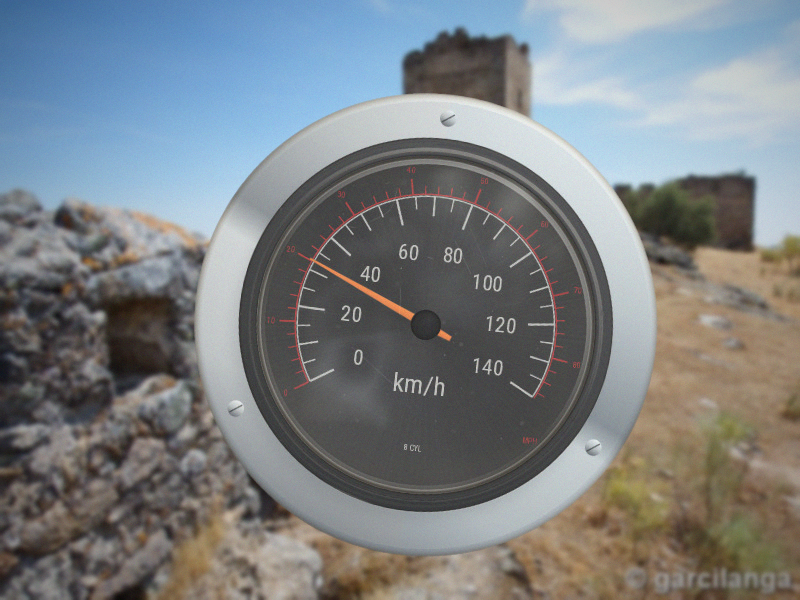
value=32.5 unit=km/h
